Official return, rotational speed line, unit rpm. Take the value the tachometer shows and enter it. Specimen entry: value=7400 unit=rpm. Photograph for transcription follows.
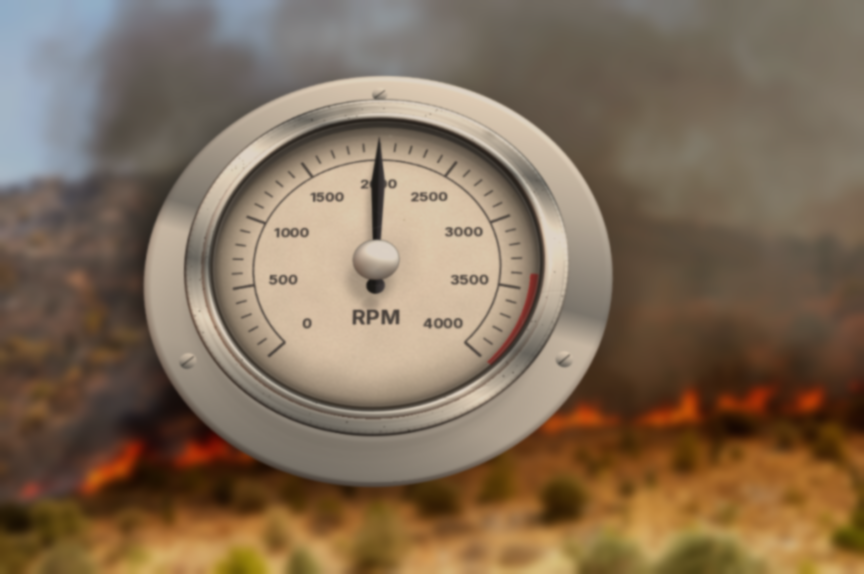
value=2000 unit=rpm
